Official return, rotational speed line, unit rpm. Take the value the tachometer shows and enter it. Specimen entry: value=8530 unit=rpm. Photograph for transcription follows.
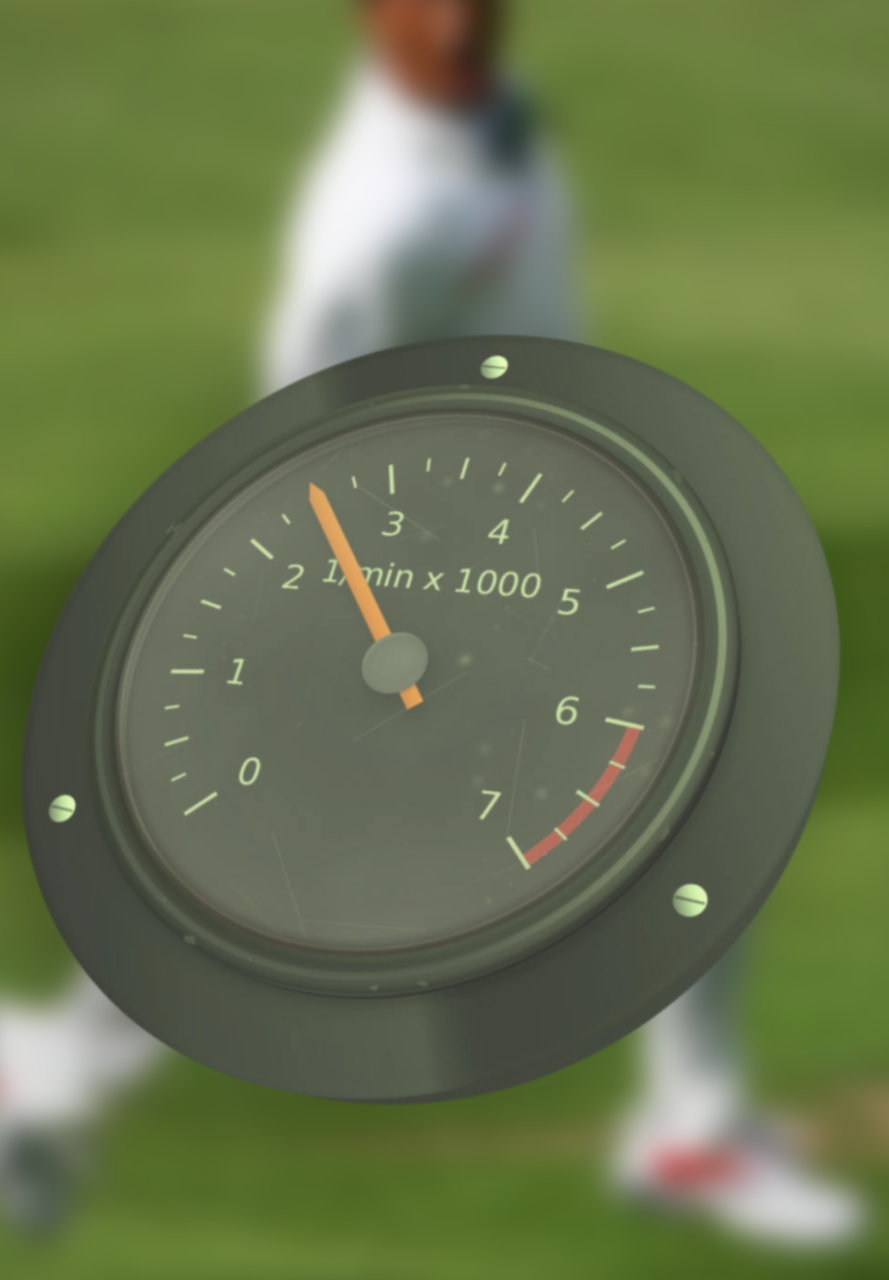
value=2500 unit=rpm
